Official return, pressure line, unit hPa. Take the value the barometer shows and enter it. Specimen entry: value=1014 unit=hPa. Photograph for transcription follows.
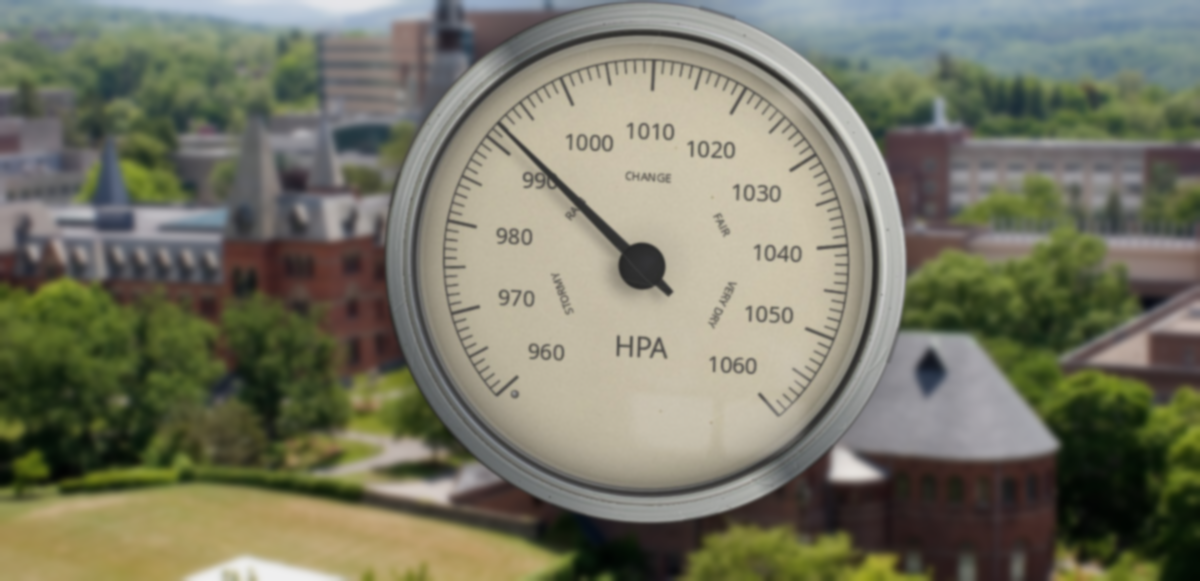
value=992 unit=hPa
